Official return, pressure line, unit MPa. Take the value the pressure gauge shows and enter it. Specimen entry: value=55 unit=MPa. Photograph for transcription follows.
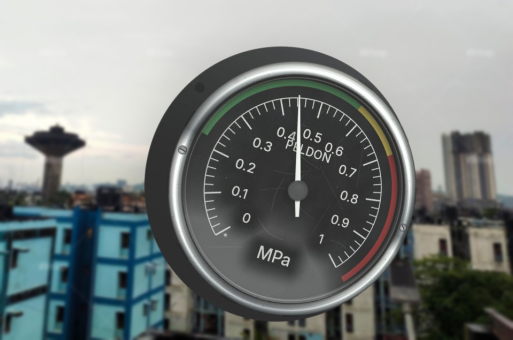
value=0.44 unit=MPa
